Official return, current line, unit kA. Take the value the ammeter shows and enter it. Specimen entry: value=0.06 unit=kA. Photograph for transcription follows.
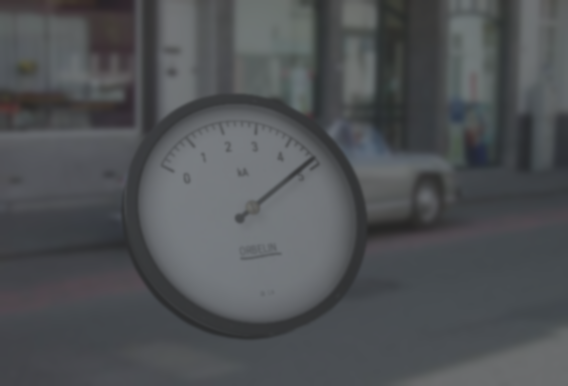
value=4.8 unit=kA
